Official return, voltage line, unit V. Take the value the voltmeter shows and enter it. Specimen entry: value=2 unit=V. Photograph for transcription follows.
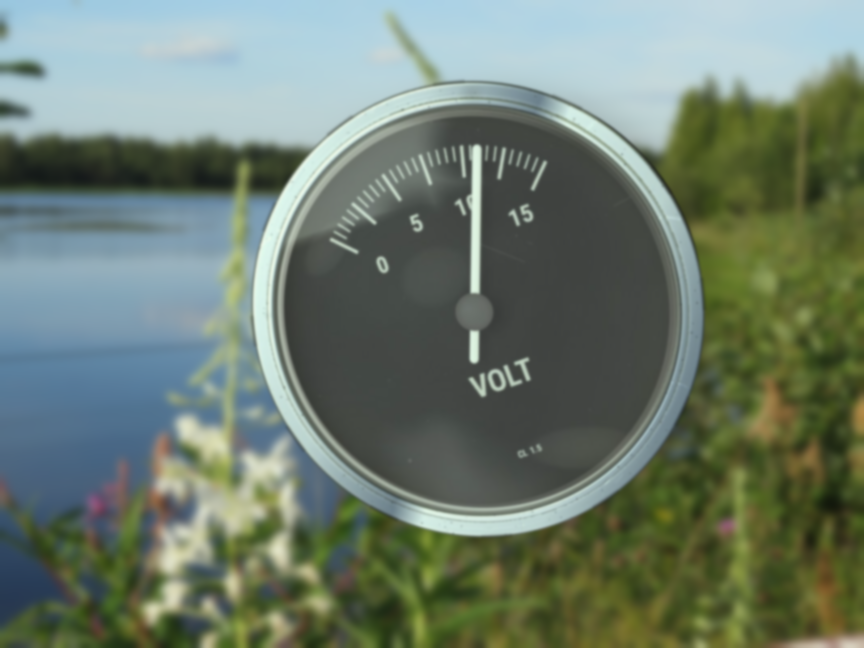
value=11 unit=V
